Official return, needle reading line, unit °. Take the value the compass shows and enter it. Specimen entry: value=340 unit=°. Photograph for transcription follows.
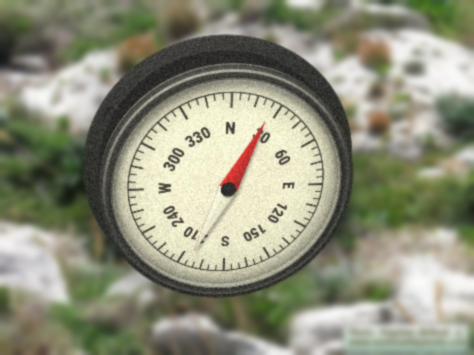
value=25 unit=°
